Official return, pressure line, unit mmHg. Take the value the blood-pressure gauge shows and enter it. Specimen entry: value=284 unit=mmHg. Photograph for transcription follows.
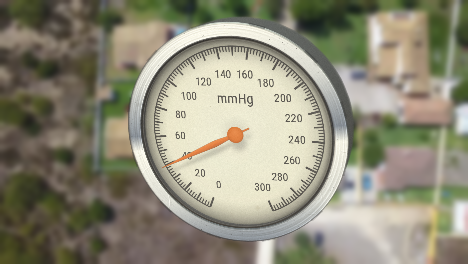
value=40 unit=mmHg
